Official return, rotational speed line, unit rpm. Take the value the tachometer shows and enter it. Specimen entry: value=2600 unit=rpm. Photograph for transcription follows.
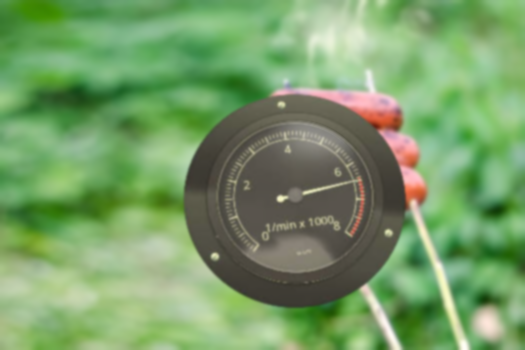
value=6500 unit=rpm
